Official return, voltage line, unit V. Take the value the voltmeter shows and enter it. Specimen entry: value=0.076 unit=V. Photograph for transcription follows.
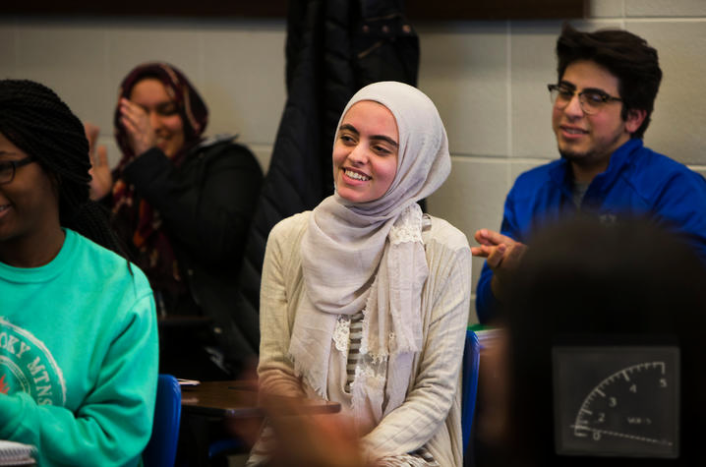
value=1 unit=V
